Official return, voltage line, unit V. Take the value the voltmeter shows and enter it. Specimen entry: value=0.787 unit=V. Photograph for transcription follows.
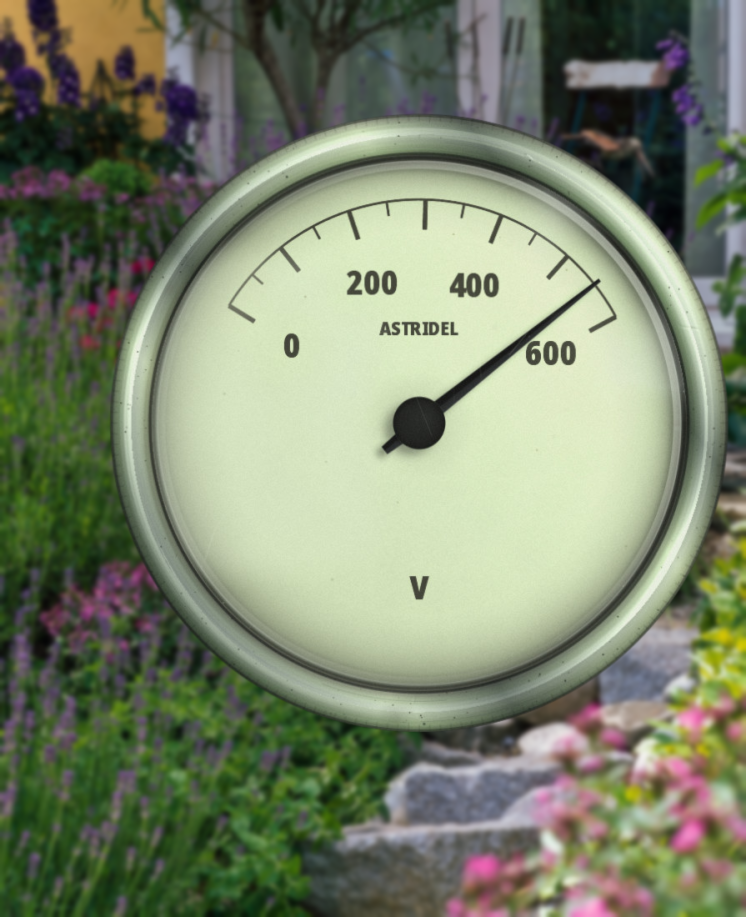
value=550 unit=V
